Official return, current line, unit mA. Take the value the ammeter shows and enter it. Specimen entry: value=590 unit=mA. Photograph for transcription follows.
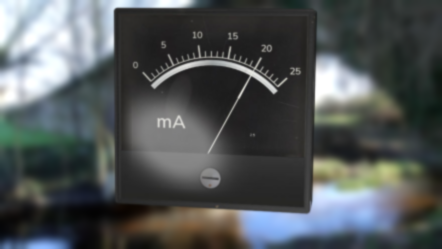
value=20 unit=mA
